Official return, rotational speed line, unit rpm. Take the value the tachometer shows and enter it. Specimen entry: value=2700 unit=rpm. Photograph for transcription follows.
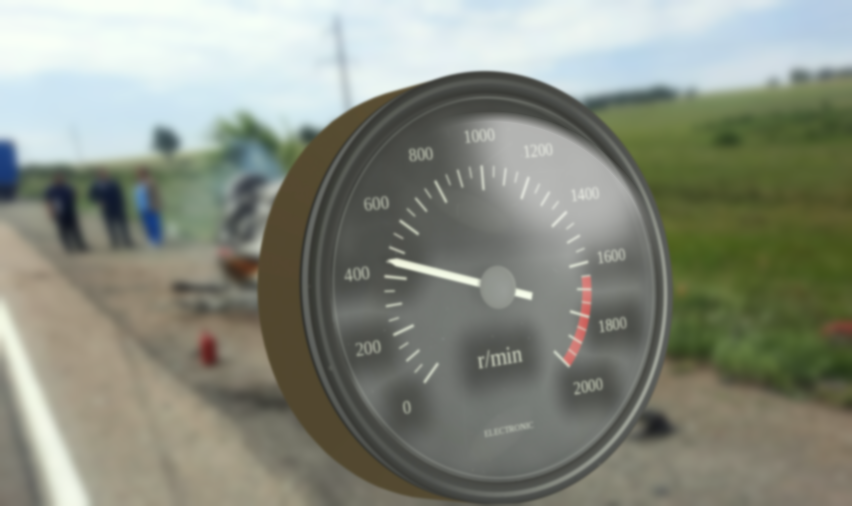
value=450 unit=rpm
